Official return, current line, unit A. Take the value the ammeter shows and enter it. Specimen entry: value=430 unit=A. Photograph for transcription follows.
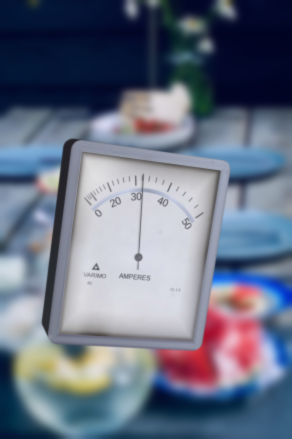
value=32 unit=A
